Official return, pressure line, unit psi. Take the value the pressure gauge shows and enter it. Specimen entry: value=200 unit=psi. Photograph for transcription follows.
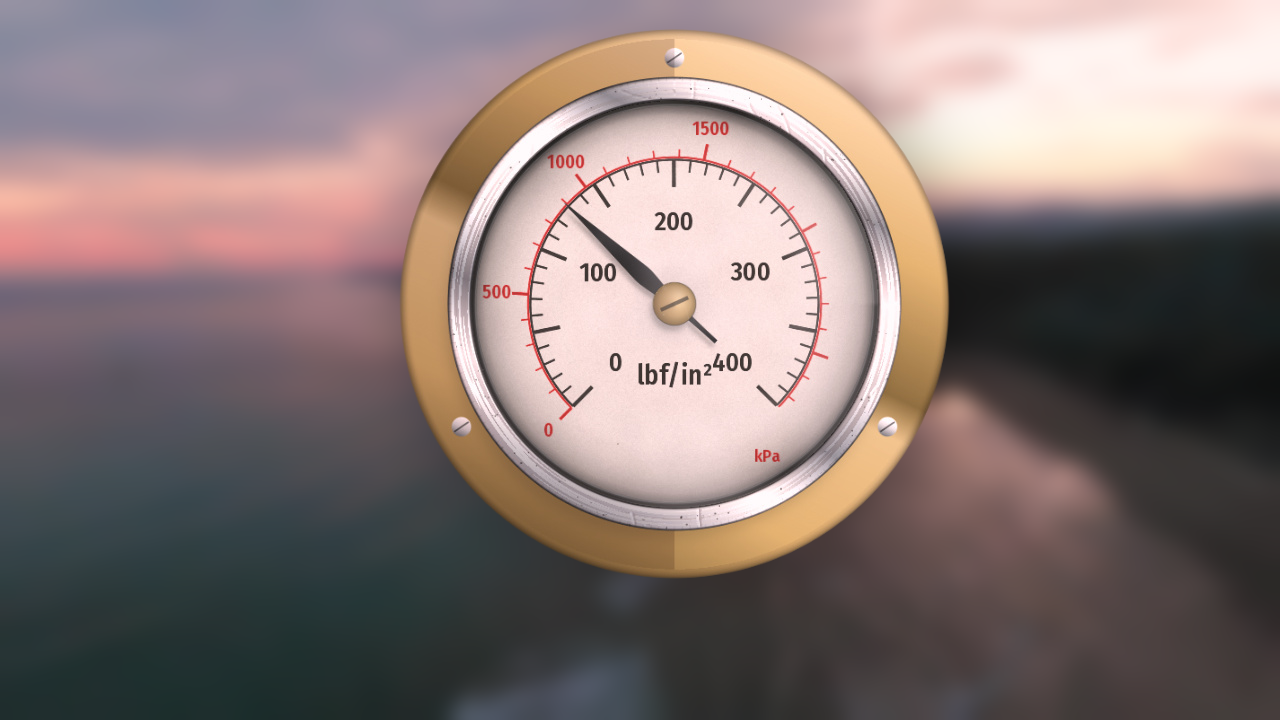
value=130 unit=psi
